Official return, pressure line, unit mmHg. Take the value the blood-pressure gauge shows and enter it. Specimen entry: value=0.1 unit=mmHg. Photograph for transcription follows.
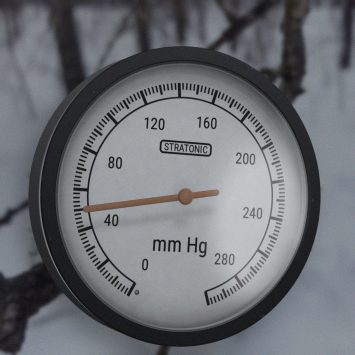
value=50 unit=mmHg
